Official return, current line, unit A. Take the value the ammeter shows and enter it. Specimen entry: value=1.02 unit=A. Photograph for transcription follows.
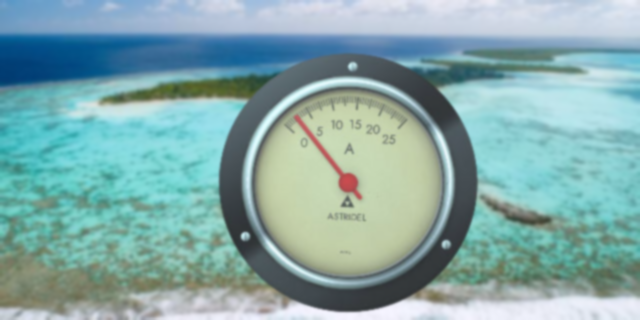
value=2.5 unit=A
